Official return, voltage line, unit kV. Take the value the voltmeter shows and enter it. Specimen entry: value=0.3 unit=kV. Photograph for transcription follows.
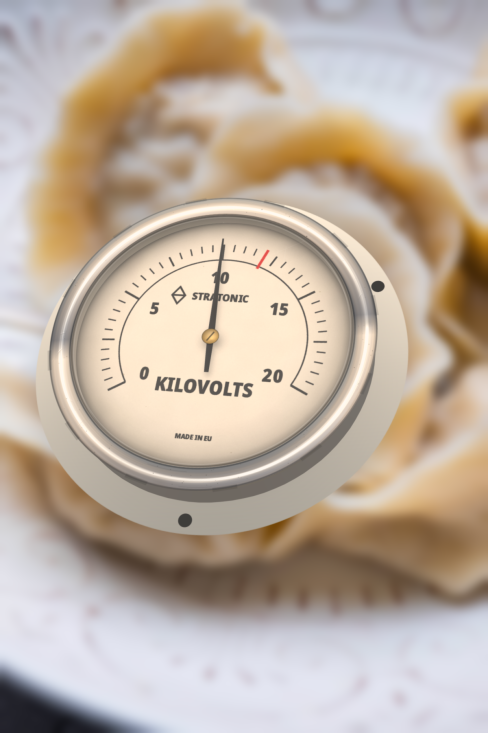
value=10 unit=kV
